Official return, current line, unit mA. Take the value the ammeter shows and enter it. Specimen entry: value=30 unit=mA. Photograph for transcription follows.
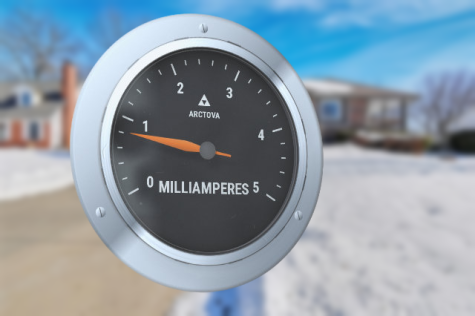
value=0.8 unit=mA
